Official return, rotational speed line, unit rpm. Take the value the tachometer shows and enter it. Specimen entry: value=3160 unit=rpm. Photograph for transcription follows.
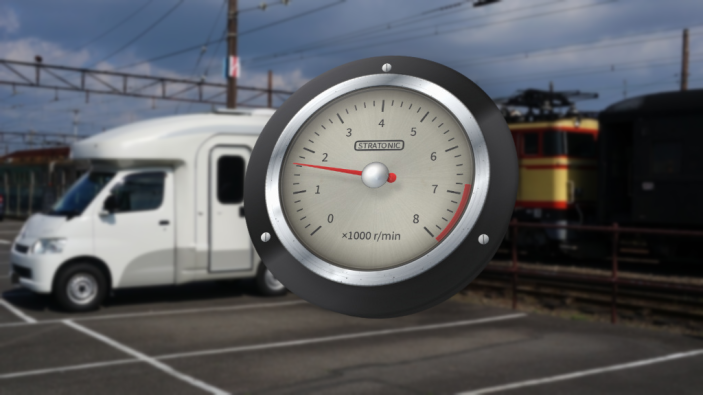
value=1600 unit=rpm
